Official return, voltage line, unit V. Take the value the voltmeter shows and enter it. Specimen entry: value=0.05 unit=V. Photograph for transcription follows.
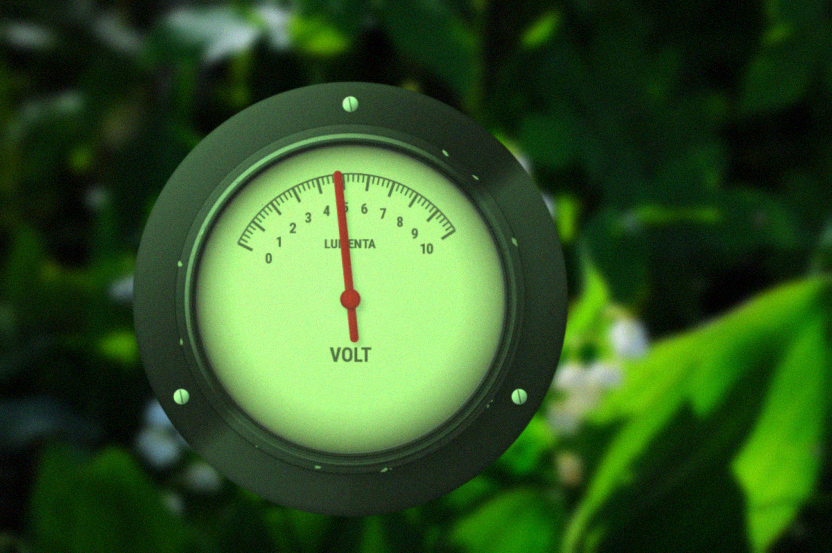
value=4.8 unit=V
